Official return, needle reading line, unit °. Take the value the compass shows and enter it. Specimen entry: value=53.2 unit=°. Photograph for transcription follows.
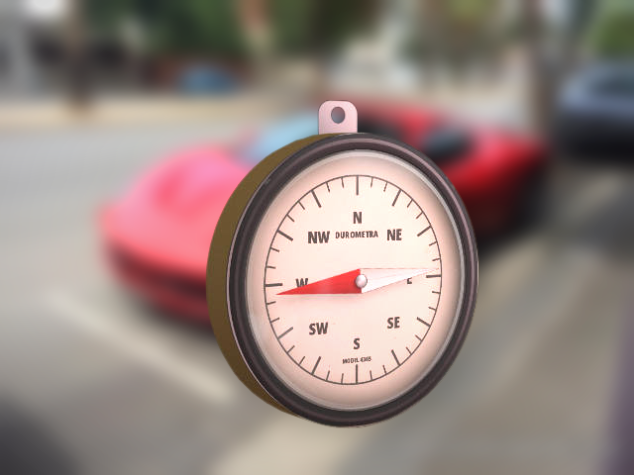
value=265 unit=°
